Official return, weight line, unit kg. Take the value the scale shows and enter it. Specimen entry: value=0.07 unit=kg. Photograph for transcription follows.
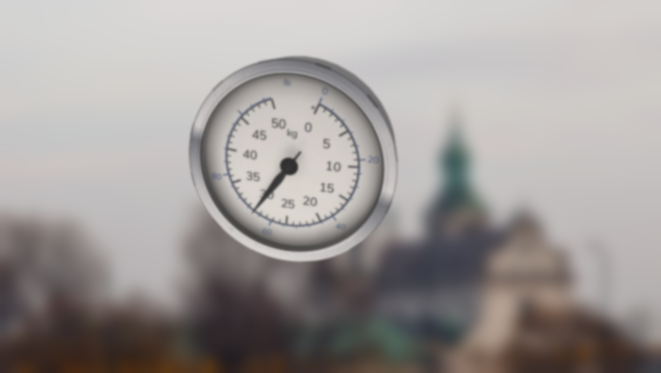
value=30 unit=kg
